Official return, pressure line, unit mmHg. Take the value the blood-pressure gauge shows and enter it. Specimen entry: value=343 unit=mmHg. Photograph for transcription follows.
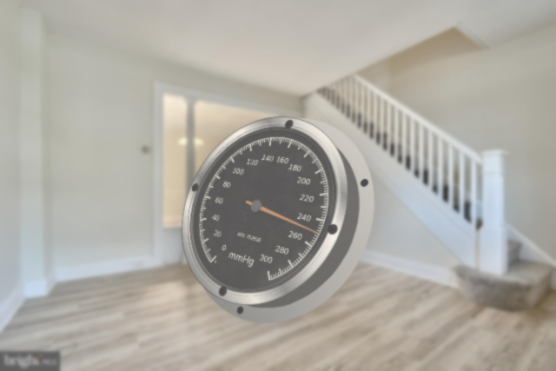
value=250 unit=mmHg
